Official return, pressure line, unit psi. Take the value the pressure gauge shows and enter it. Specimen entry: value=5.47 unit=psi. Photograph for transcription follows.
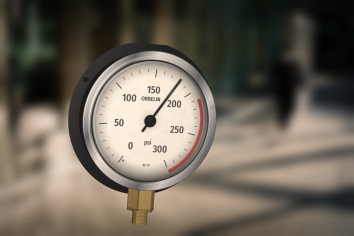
value=180 unit=psi
